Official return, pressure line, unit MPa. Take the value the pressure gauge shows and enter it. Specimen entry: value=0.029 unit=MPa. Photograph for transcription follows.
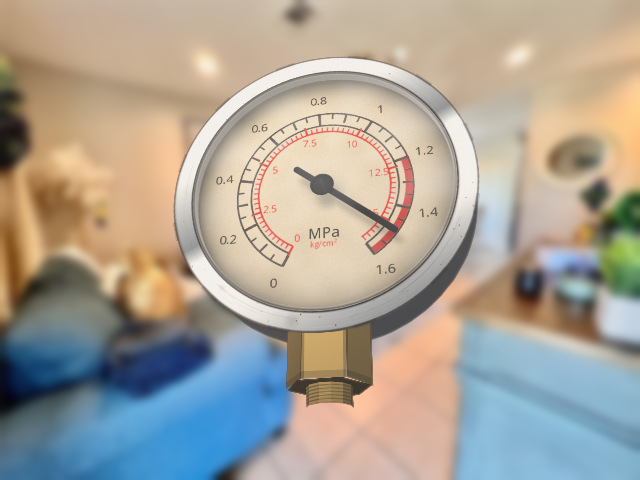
value=1.5 unit=MPa
